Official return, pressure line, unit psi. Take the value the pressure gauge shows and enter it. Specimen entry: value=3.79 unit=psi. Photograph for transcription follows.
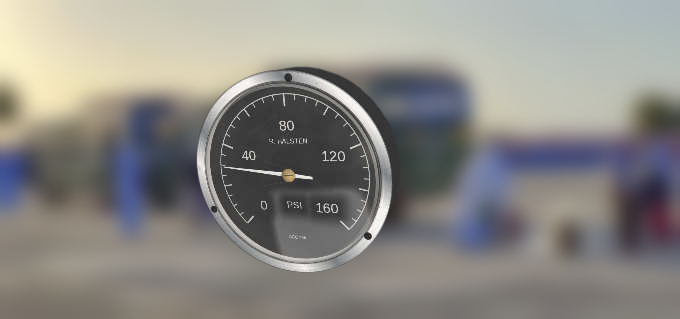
value=30 unit=psi
